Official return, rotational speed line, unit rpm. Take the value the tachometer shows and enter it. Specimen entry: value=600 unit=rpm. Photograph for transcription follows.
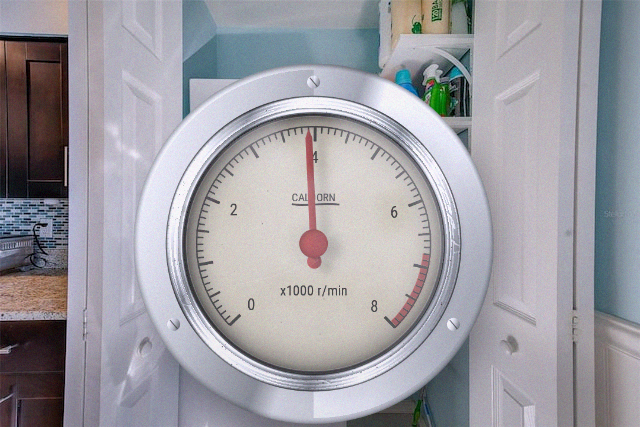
value=3900 unit=rpm
